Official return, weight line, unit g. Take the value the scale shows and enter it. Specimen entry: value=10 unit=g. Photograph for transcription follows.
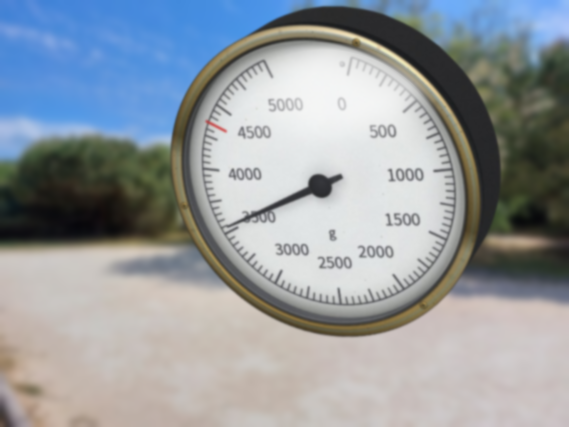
value=3550 unit=g
